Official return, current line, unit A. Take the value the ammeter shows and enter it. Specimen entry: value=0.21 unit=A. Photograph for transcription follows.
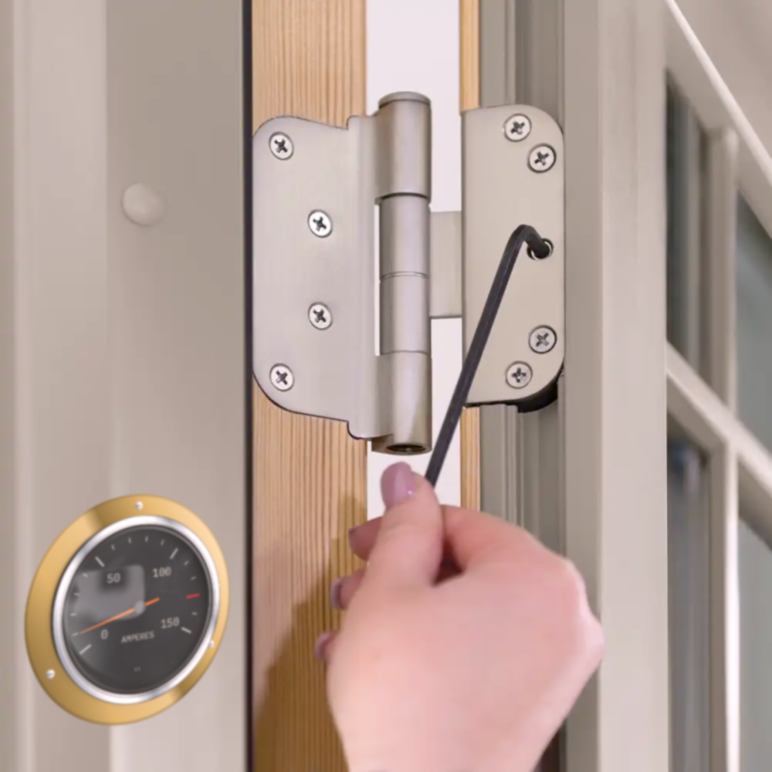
value=10 unit=A
